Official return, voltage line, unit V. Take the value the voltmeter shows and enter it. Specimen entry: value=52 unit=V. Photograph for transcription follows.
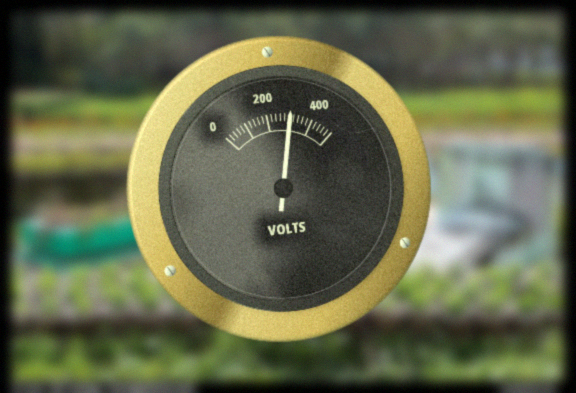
value=300 unit=V
